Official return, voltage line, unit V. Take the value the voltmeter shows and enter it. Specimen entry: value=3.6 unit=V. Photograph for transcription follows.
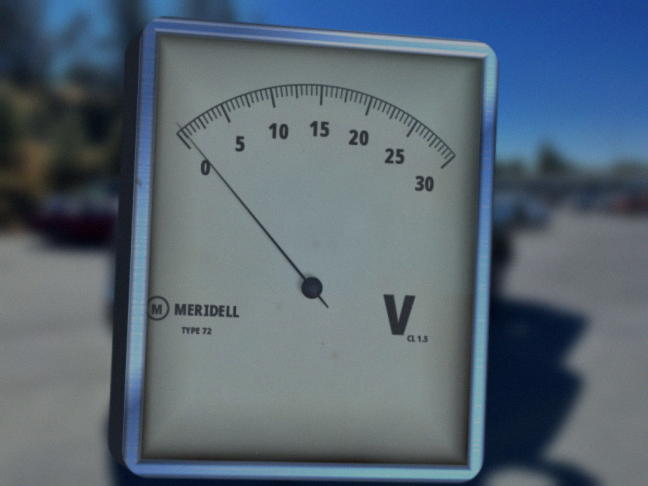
value=0.5 unit=V
